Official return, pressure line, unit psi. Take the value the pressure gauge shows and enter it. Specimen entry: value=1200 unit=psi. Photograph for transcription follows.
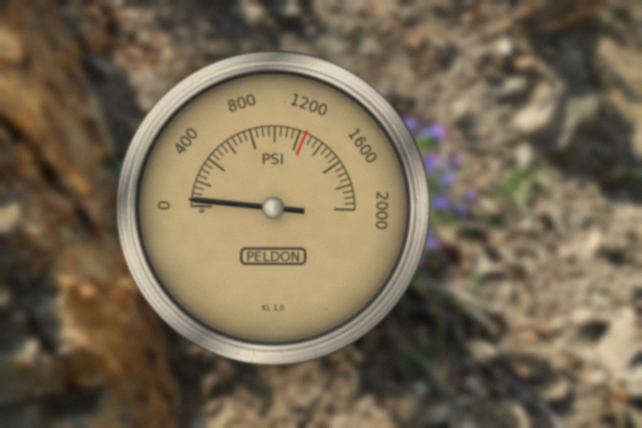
value=50 unit=psi
